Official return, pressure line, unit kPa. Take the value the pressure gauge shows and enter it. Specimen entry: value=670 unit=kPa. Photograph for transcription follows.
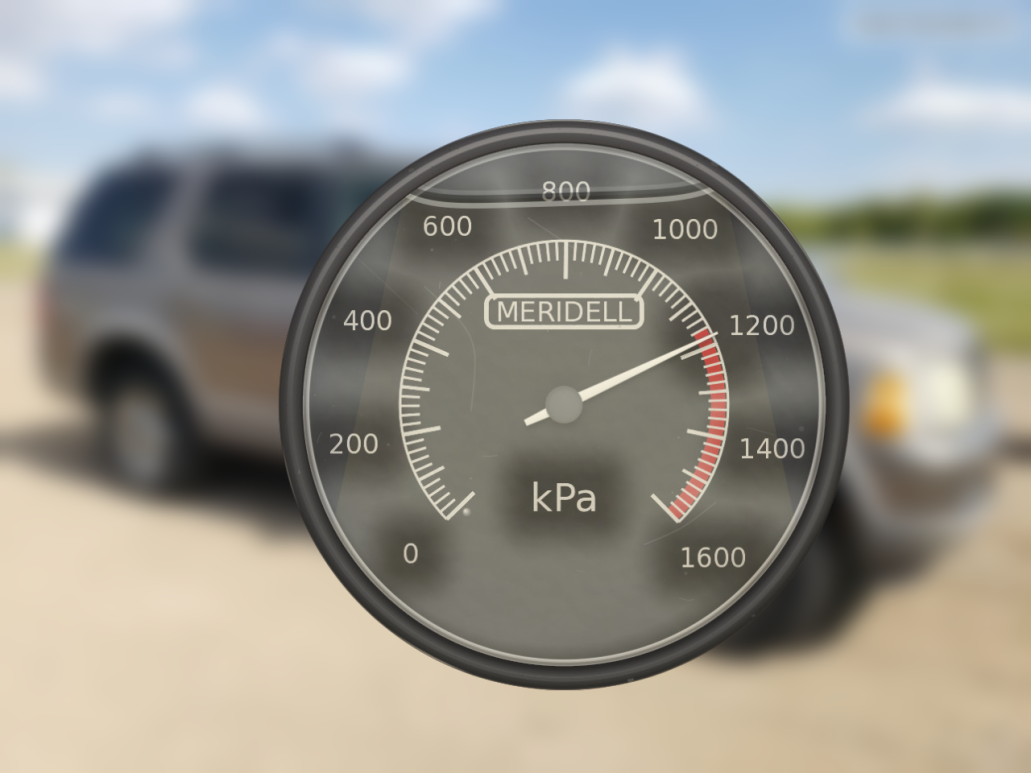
value=1180 unit=kPa
